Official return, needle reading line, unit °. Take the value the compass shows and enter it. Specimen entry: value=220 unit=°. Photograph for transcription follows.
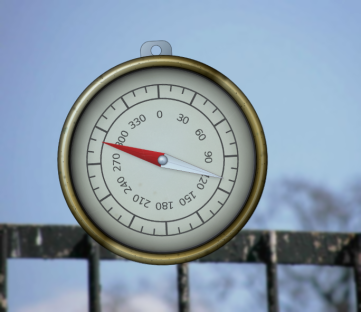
value=290 unit=°
